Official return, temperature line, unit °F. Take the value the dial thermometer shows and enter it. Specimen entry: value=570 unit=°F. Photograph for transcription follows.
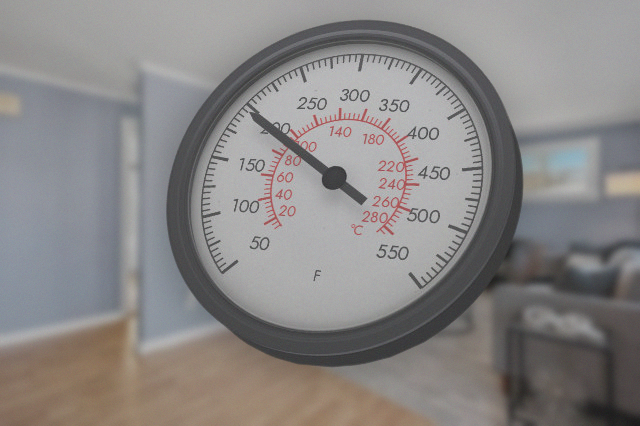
value=195 unit=°F
